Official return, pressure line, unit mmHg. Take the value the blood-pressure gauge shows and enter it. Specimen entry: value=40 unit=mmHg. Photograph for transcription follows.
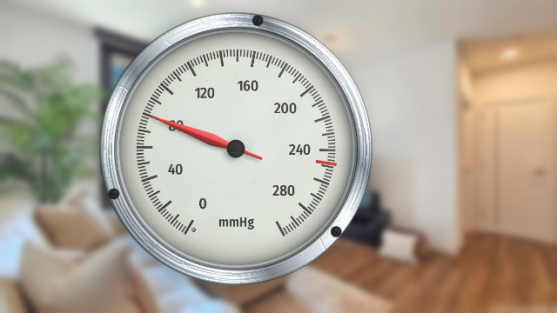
value=80 unit=mmHg
